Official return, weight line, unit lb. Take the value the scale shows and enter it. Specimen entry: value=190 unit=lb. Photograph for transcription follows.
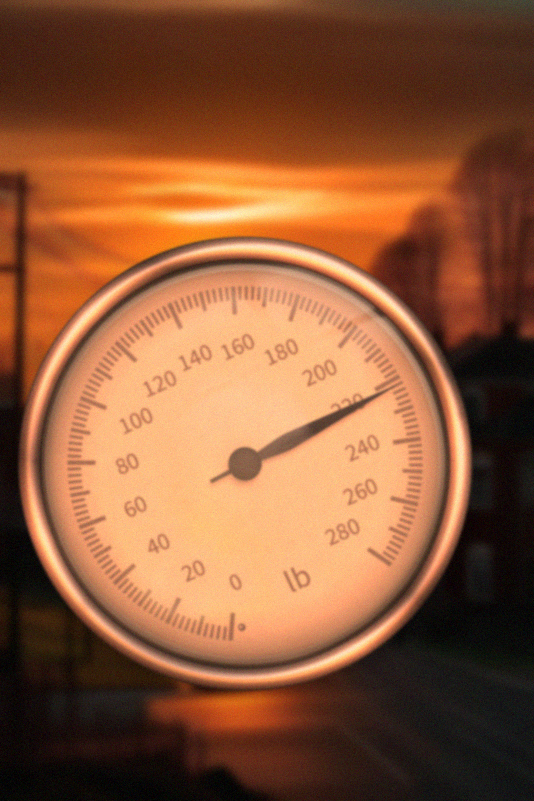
value=222 unit=lb
